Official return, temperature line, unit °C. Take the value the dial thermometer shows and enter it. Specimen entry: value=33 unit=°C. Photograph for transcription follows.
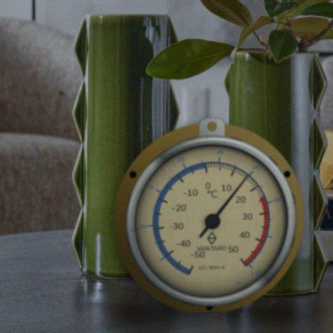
value=15 unit=°C
